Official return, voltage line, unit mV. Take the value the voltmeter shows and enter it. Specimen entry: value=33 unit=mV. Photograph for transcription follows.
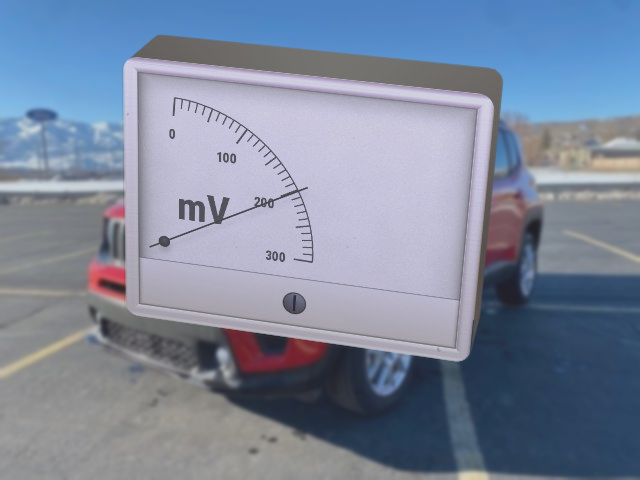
value=200 unit=mV
